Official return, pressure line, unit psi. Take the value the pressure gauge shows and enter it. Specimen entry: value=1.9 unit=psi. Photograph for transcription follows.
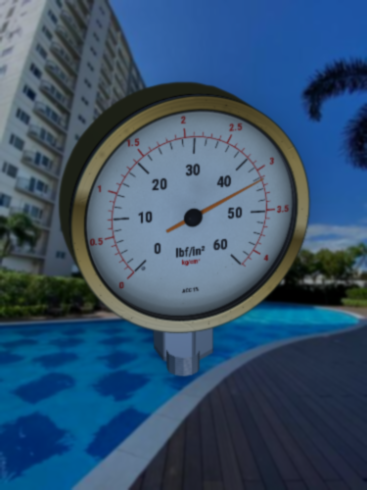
value=44 unit=psi
